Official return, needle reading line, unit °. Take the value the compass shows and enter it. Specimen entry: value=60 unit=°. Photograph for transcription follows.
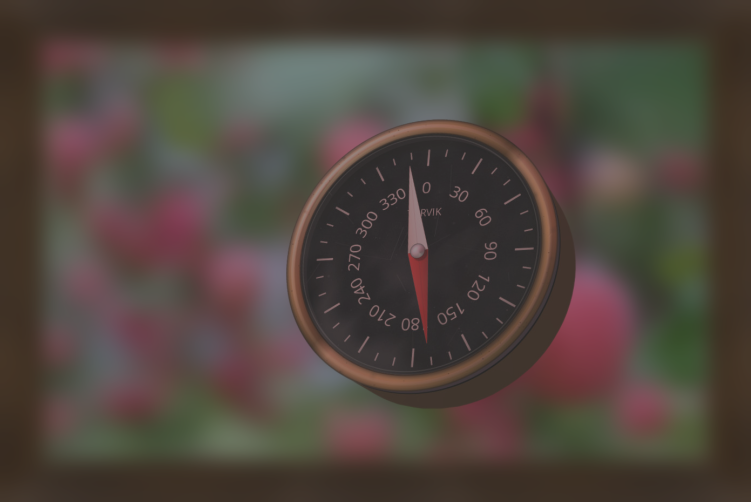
value=170 unit=°
